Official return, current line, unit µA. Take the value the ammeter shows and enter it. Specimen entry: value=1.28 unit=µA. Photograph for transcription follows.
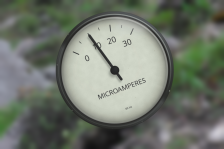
value=10 unit=µA
